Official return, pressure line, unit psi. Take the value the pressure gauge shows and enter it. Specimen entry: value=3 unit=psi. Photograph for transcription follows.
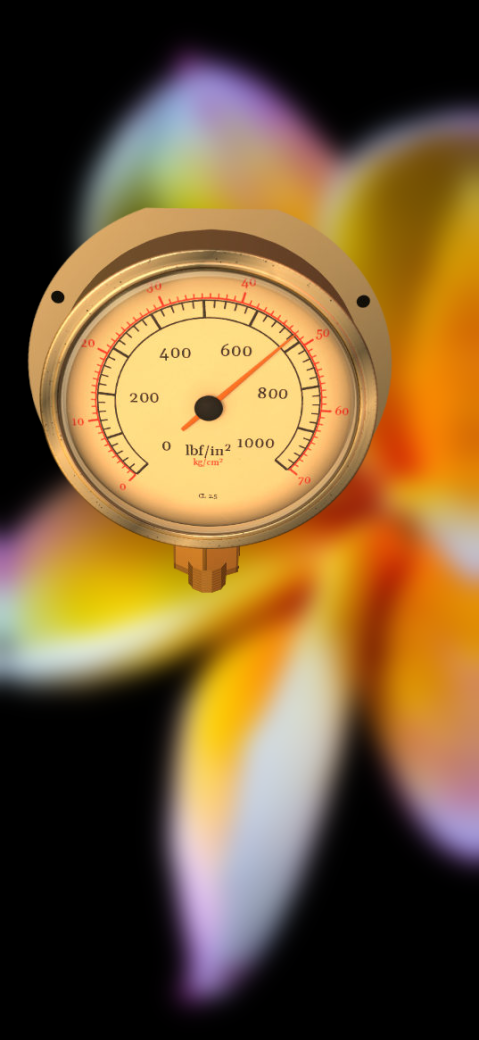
value=680 unit=psi
